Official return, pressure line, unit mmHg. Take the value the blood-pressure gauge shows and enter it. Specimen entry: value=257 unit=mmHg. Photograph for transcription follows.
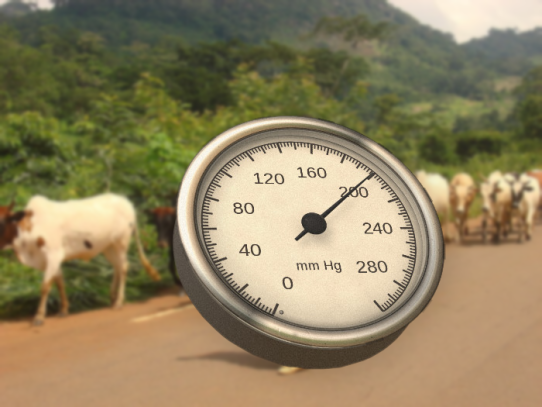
value=200 unit=mmHg
